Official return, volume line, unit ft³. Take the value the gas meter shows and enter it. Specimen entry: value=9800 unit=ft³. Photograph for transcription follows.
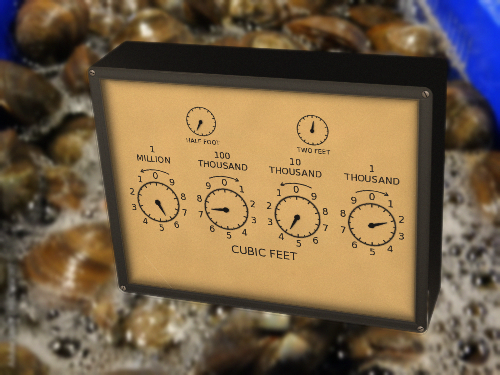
value=574200 unit=ft³
